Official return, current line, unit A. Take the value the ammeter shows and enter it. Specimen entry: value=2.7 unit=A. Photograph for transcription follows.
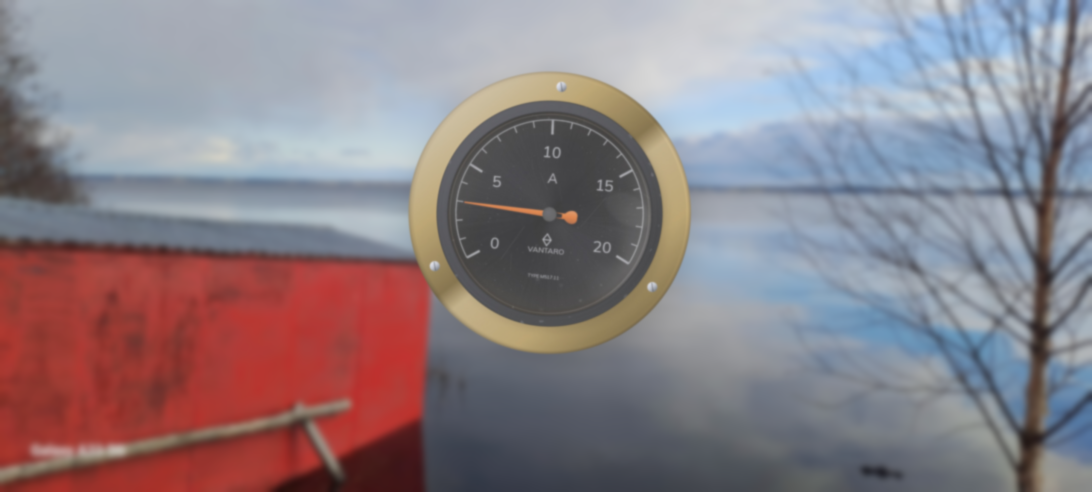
value=3 unit=A
